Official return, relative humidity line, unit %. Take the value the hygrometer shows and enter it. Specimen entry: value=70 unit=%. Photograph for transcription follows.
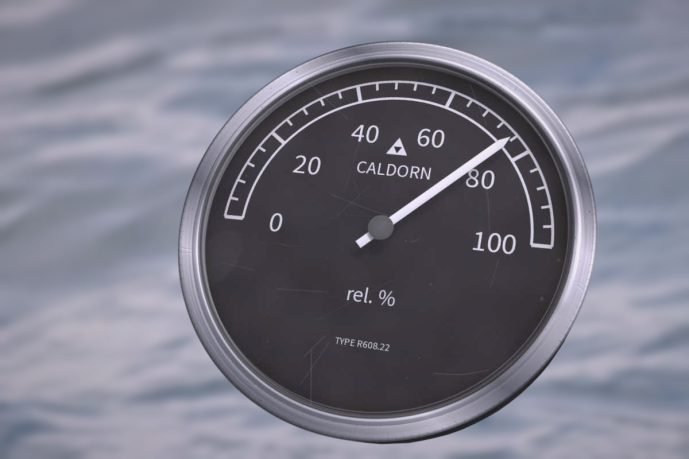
value=76 unit=%
